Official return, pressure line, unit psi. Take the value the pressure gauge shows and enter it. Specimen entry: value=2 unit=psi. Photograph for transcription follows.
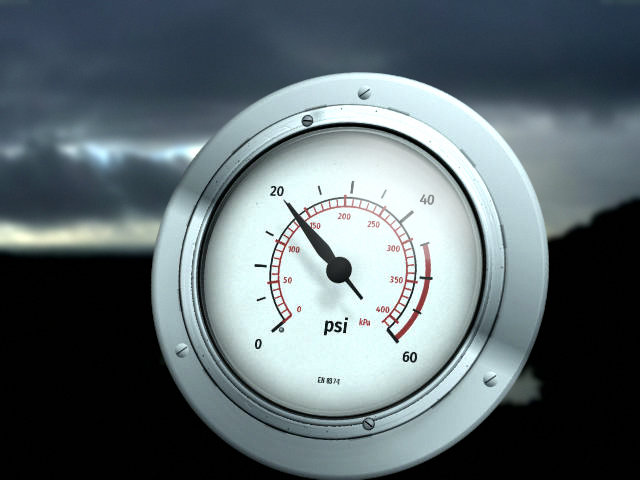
value=20 unit=psi
